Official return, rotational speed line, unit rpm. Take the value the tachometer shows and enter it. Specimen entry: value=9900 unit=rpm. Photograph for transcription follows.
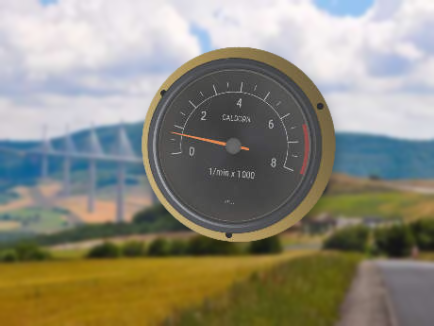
value=750 unit=rpm
